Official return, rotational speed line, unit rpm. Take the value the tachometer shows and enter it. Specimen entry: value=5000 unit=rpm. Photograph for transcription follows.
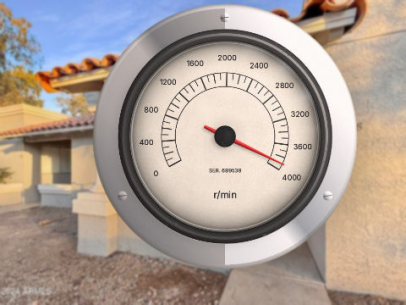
value=3900 unit=rpm
